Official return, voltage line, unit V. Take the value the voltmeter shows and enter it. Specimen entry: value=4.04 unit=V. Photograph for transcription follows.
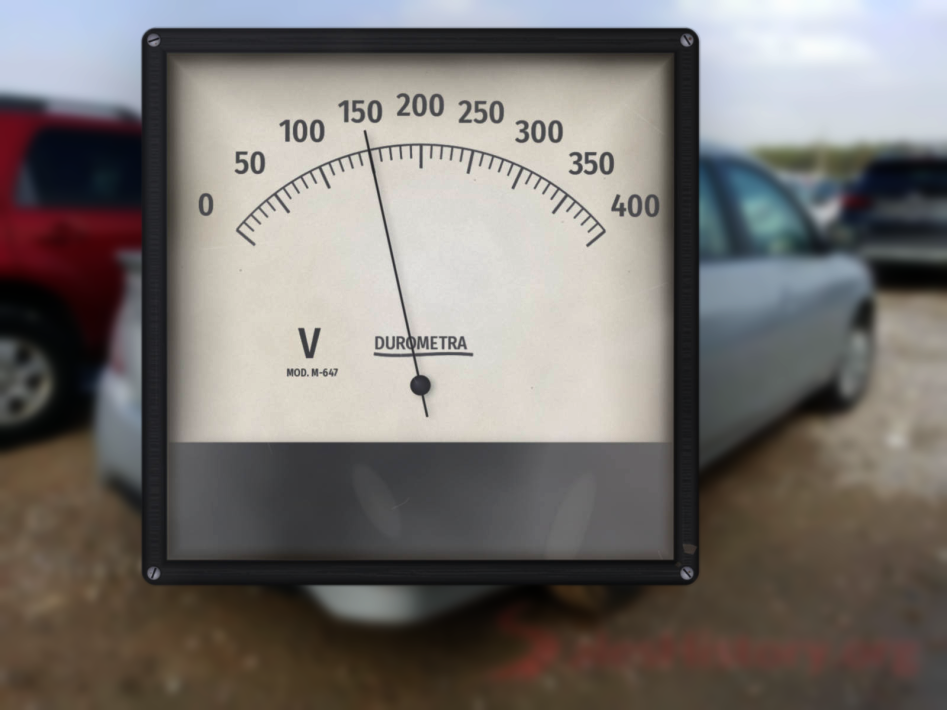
value=150 unit=V
